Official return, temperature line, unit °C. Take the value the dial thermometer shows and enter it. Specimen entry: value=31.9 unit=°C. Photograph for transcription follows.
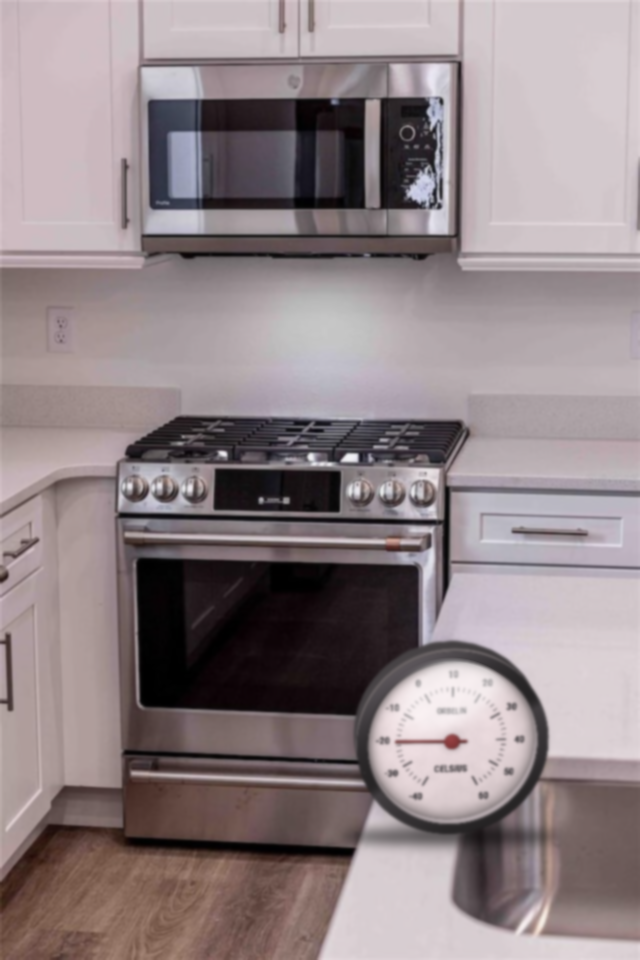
value=-20 unit=°C
